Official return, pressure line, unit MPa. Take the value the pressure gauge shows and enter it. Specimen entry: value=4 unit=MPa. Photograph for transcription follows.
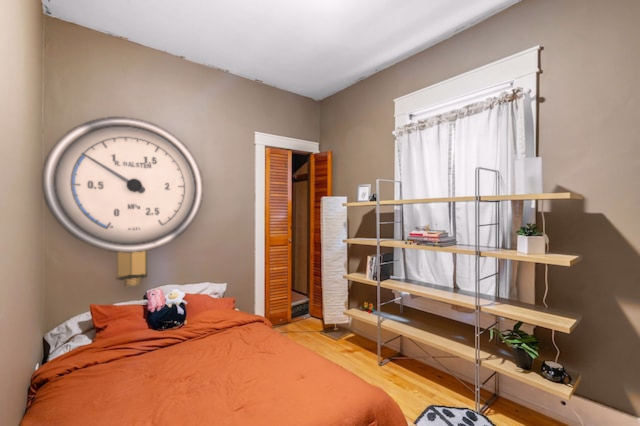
value=0.8 unit=MPa
